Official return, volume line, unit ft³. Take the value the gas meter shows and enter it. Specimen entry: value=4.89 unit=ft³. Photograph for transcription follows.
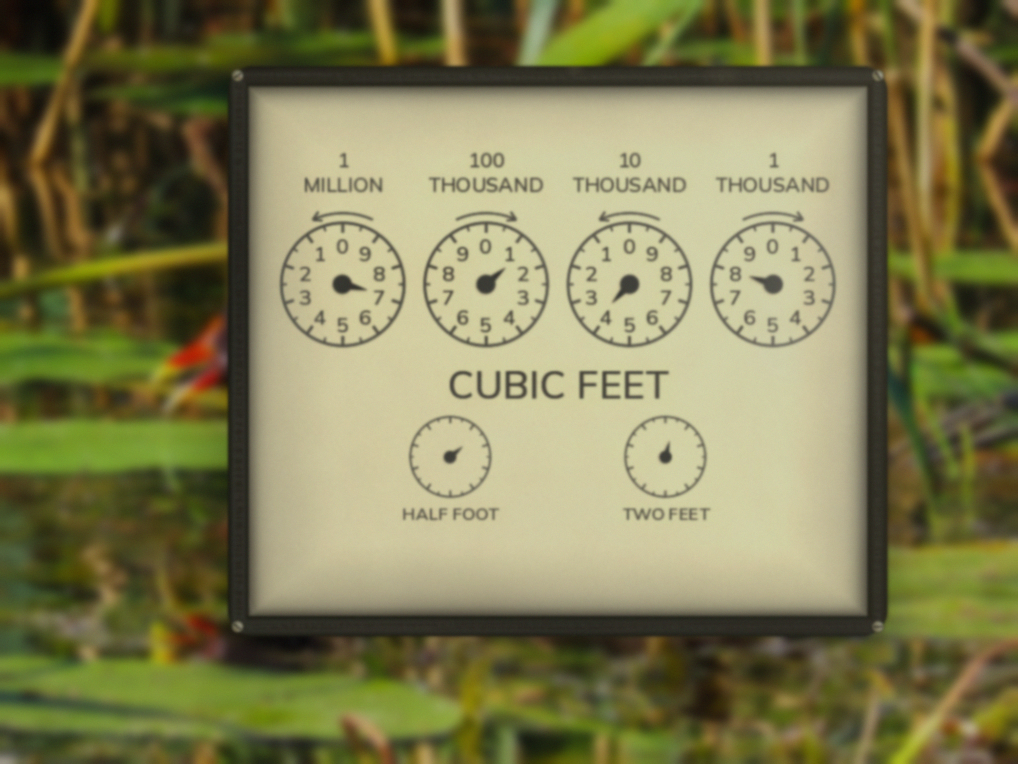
value=713800 unit=ft³
